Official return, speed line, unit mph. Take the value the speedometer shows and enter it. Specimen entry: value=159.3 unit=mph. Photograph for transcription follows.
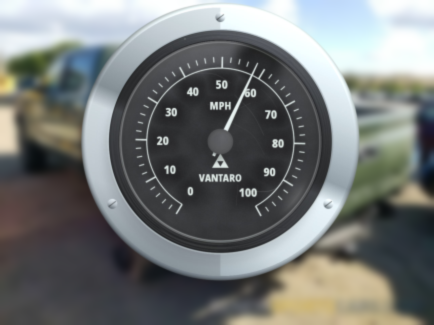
value=58 unit=mph
